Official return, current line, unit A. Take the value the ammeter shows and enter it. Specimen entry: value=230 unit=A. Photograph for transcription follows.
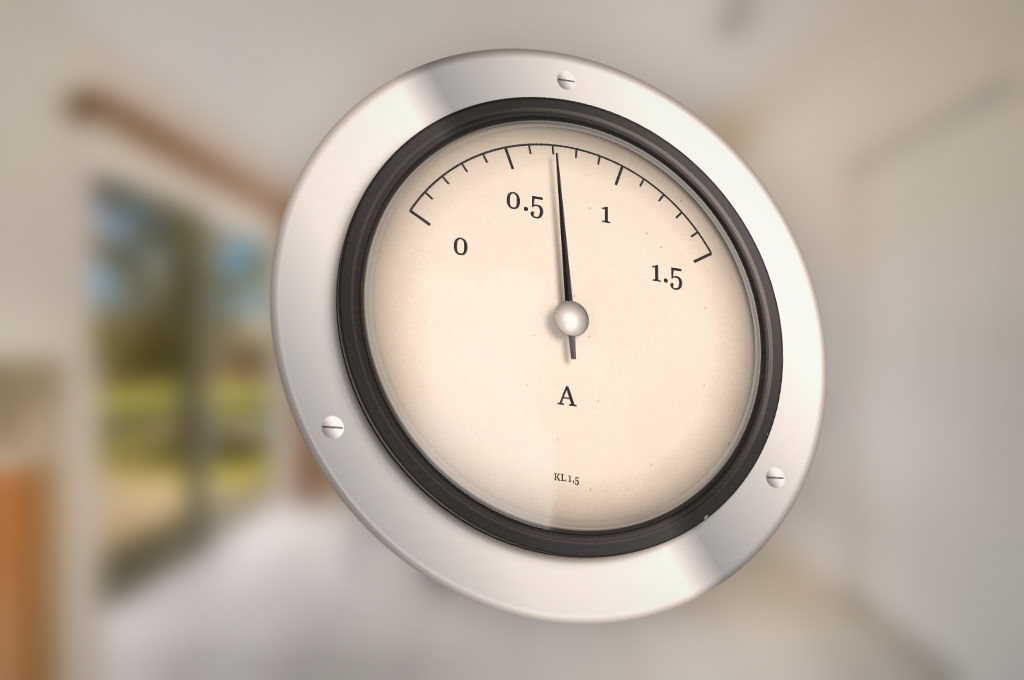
value=0.7 unit=A
